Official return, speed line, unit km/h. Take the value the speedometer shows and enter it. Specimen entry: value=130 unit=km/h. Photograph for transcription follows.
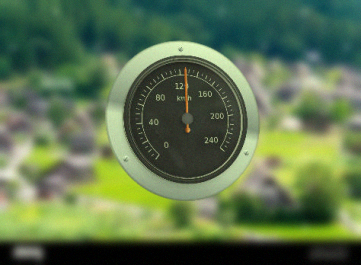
value=125 unit=km/h
